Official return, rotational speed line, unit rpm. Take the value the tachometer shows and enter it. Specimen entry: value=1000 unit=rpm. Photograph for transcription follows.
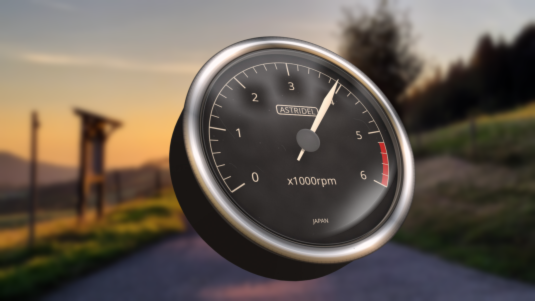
value=3900 unit=rpm
